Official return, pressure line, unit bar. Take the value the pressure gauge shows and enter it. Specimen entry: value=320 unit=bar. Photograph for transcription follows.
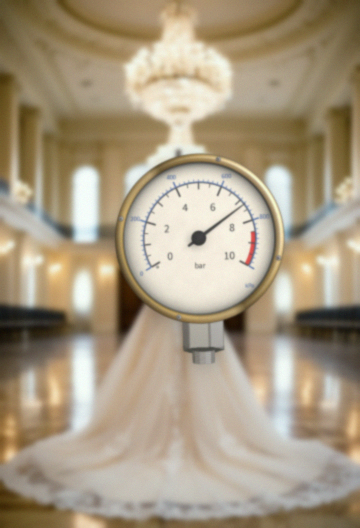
value=7.25 unit=bar
